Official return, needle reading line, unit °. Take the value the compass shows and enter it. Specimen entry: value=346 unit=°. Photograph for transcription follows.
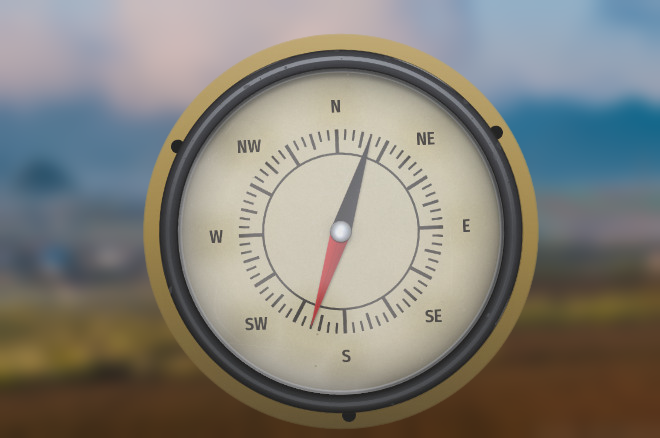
value=200 unit=°
